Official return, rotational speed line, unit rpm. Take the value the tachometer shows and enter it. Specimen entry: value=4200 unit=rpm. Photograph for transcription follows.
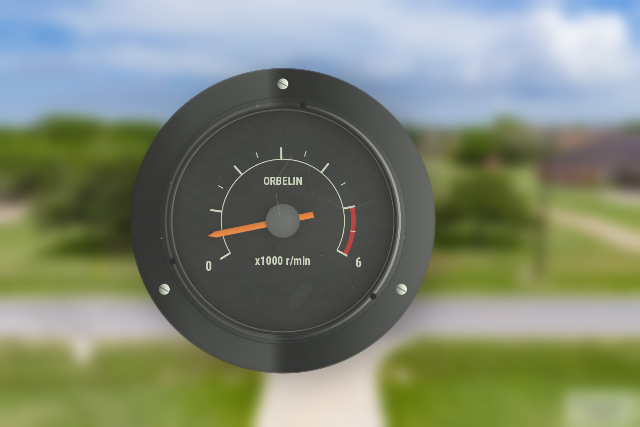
value=500 unit=rpm
